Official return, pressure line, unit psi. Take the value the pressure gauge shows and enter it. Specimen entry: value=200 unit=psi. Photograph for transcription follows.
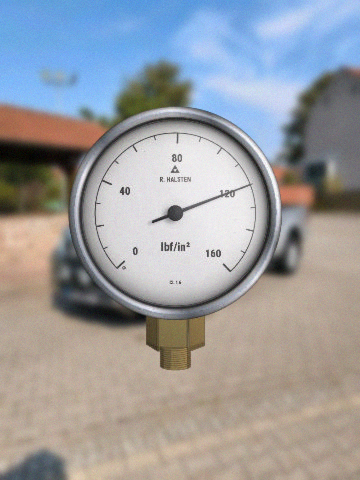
value=120 unit=psi
